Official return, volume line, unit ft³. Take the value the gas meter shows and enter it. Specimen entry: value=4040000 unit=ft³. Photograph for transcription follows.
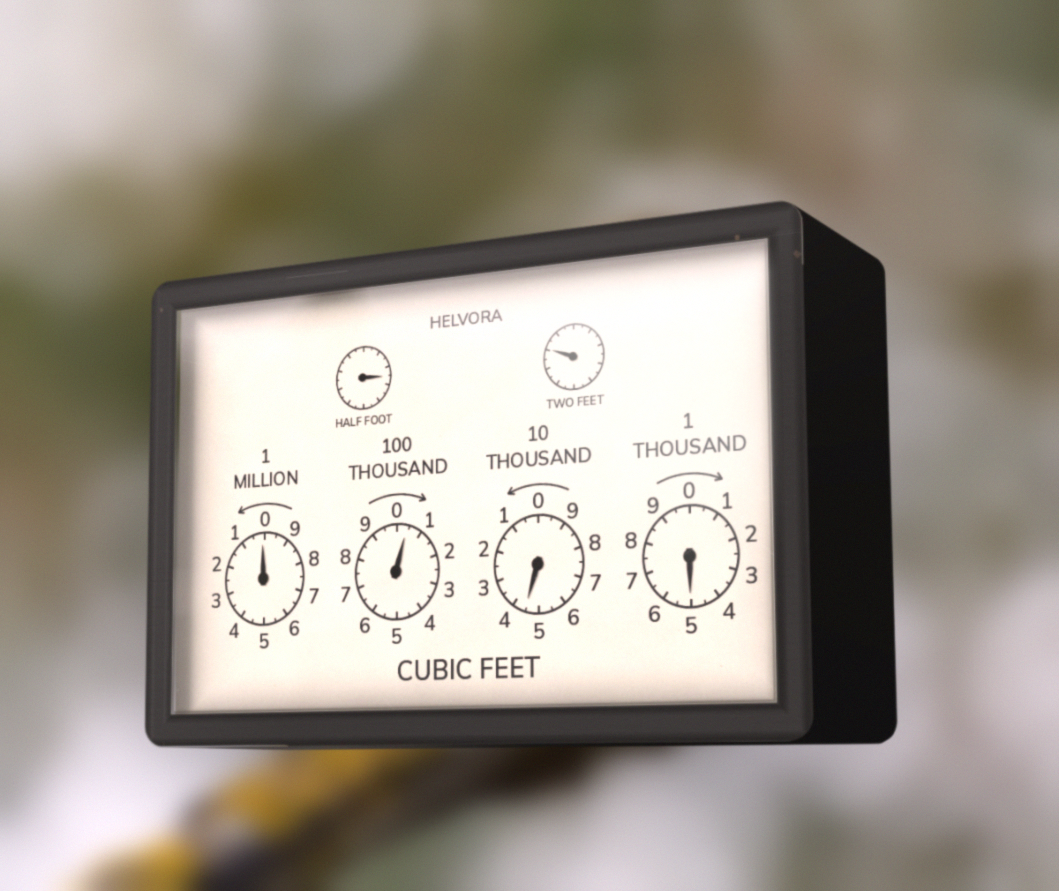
value=4500 unit=ft³
